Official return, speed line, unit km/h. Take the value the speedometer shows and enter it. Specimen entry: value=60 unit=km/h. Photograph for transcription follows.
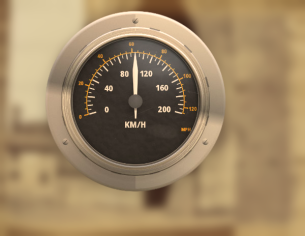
value=100 unit=km/h
